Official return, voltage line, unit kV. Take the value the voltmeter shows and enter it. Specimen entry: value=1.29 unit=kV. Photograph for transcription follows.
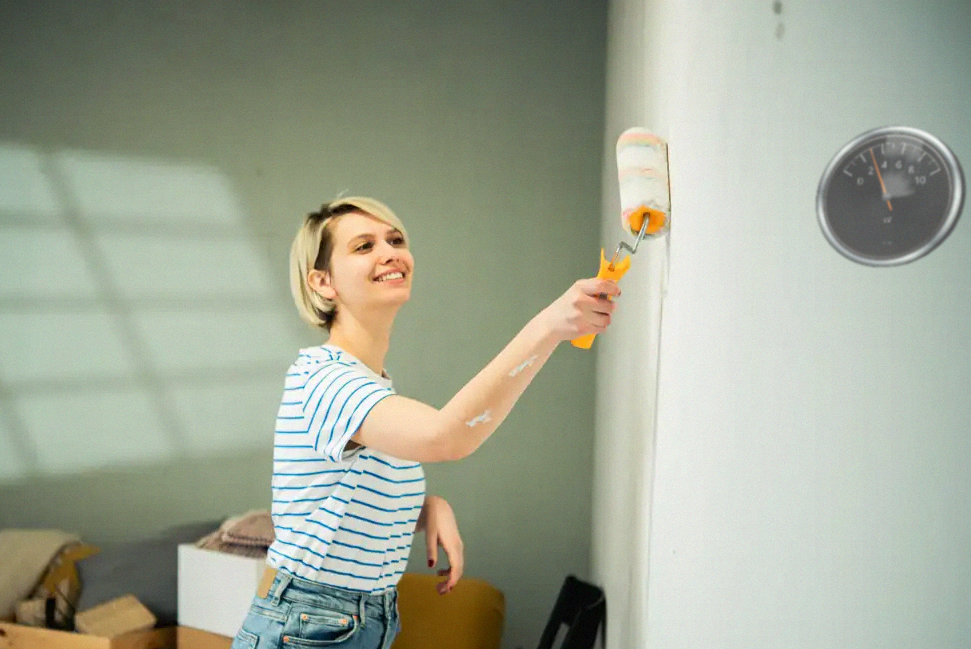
value=3 unit=kV
